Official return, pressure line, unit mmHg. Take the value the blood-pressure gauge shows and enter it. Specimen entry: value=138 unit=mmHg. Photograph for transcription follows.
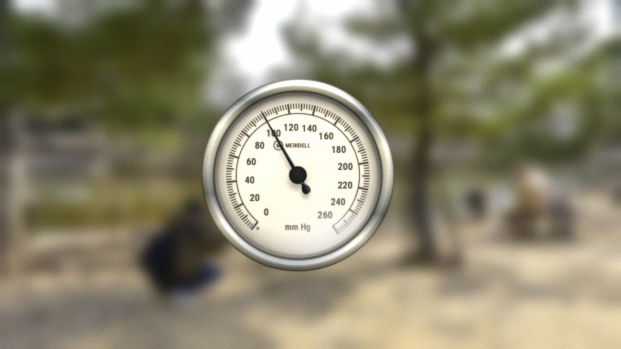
value=100 unit=mmHg
